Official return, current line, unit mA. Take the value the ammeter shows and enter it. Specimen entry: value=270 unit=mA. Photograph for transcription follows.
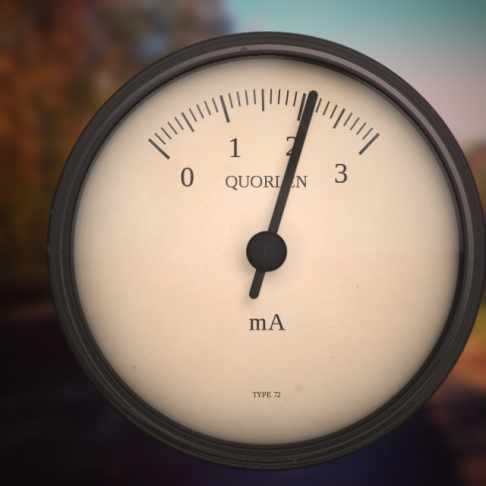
value=2.1 unit=mA
